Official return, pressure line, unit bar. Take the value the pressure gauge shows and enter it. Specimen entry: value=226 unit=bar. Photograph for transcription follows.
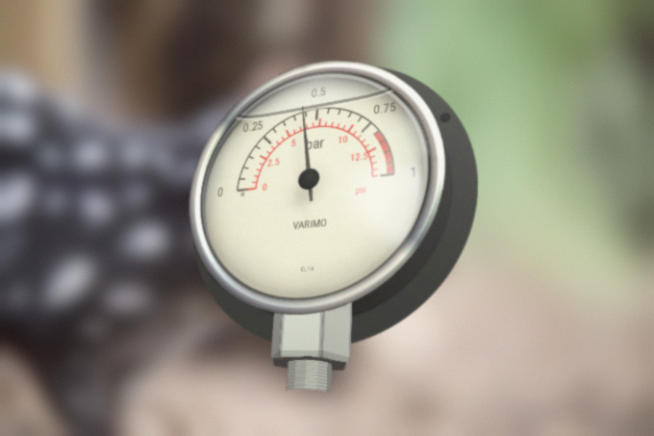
value=0.45 unit=bar
